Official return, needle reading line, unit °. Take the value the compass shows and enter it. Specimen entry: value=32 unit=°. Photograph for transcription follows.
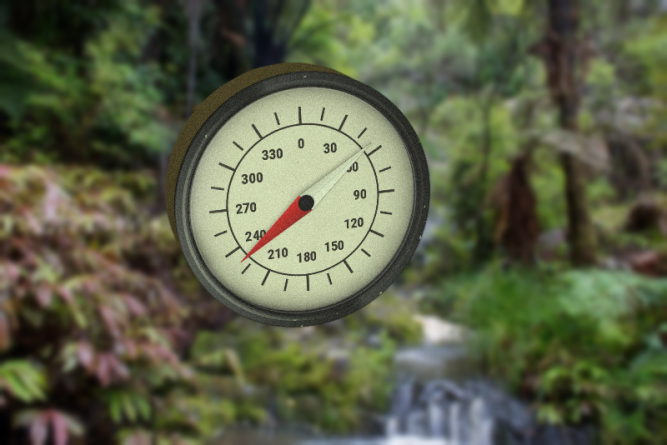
value=232.5 unit=°
